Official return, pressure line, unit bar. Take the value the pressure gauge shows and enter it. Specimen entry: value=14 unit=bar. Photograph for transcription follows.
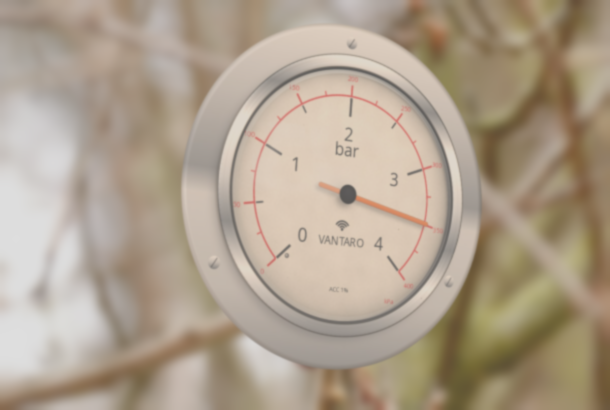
value=3.5 unit=bar
